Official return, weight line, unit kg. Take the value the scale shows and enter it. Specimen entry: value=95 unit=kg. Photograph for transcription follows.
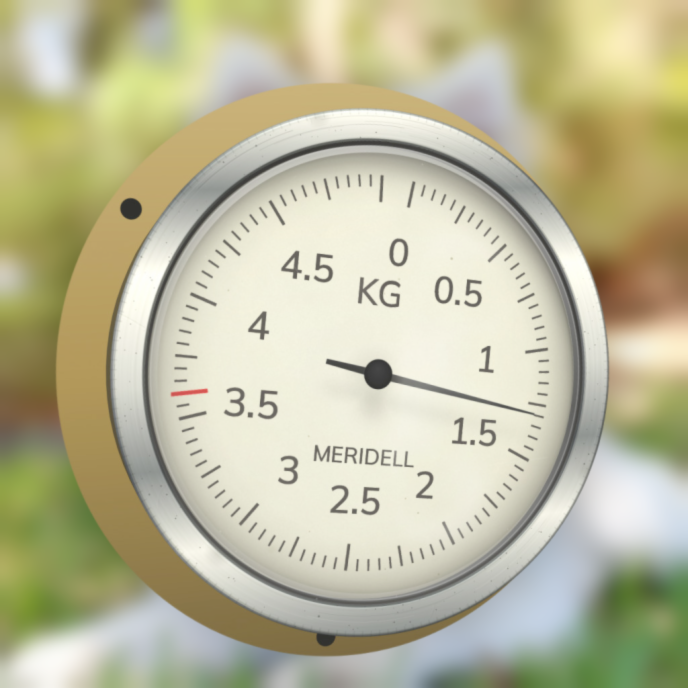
value=1.3 unit=kg
